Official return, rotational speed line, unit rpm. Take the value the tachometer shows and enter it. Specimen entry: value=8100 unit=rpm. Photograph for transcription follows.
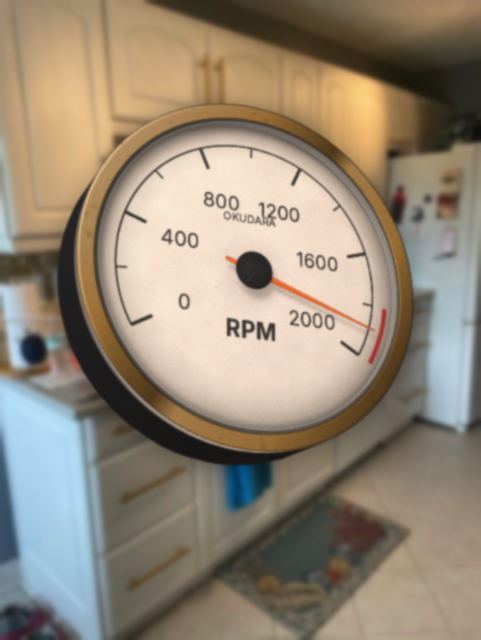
value=1900 unit=rpm
